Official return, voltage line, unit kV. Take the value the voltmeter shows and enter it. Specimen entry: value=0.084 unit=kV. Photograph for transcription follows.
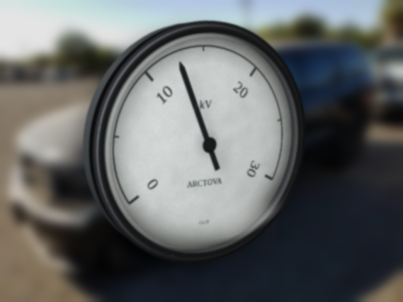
value=12.5 unit=kV
